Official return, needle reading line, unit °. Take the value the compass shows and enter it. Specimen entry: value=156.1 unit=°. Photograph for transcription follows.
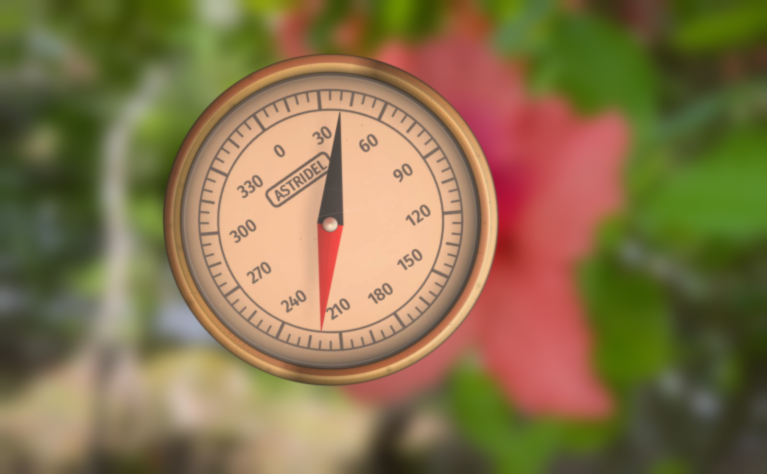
value=220 unit=°
